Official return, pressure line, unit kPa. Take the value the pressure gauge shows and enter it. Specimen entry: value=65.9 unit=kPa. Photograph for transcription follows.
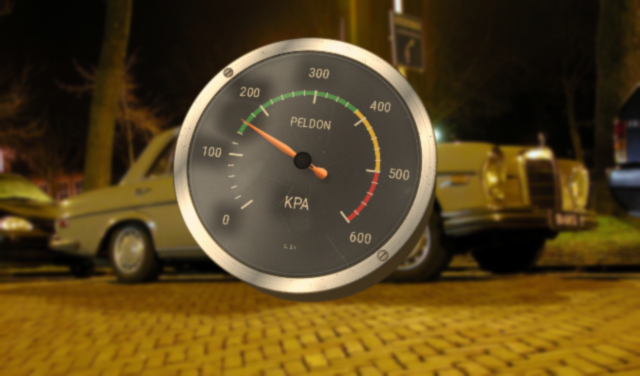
value=160 unit=kPa
